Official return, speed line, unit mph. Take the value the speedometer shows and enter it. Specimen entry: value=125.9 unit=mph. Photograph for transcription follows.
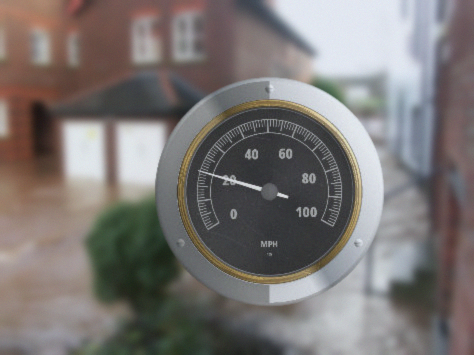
value=20 unit=mph
